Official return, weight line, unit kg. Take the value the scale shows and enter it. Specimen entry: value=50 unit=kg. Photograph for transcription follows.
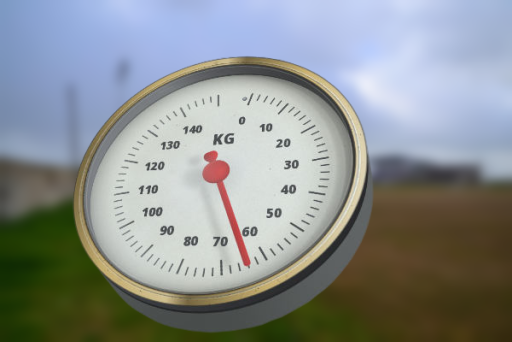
value=64 unit=kg
